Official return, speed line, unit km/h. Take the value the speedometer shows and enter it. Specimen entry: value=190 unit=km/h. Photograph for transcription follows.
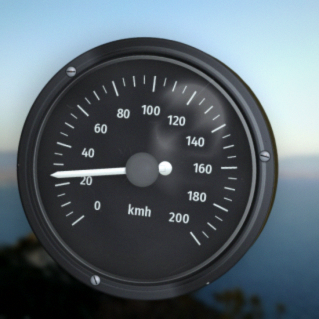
value=25 unit=km/h
